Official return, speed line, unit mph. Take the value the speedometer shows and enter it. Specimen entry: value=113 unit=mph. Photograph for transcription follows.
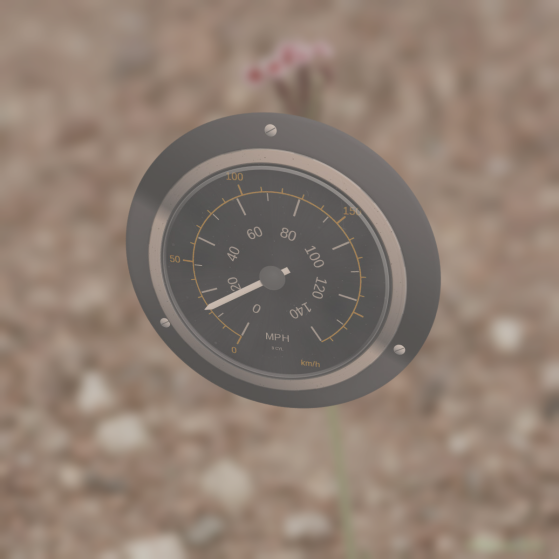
value=15 unit=mph
